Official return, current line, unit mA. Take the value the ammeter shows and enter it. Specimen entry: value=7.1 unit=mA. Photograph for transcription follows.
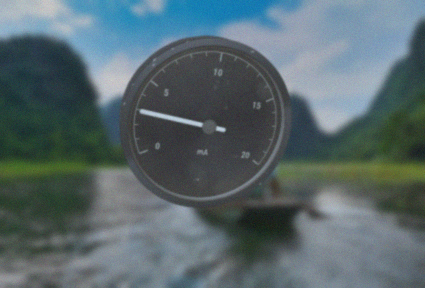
value=3 unit=mA
